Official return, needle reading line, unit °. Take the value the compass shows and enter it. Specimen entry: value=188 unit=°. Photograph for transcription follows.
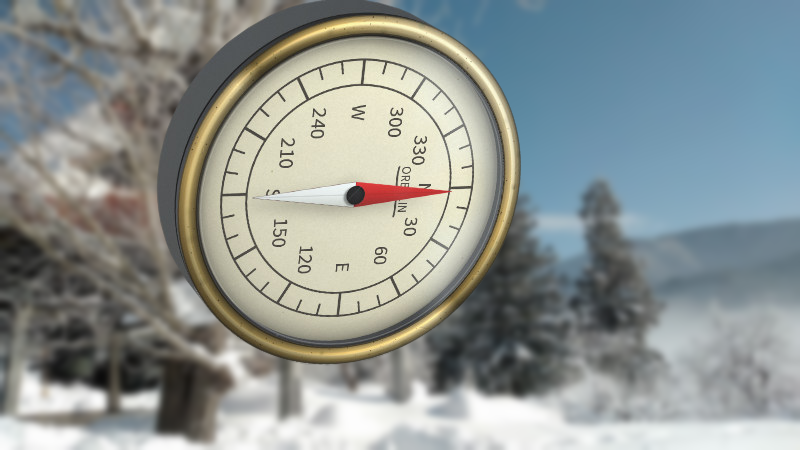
value=0 unit=°
